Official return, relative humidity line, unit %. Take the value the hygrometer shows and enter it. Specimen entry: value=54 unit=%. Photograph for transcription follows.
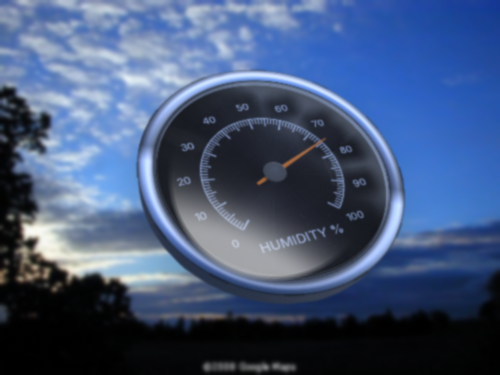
value=75 unit=%
